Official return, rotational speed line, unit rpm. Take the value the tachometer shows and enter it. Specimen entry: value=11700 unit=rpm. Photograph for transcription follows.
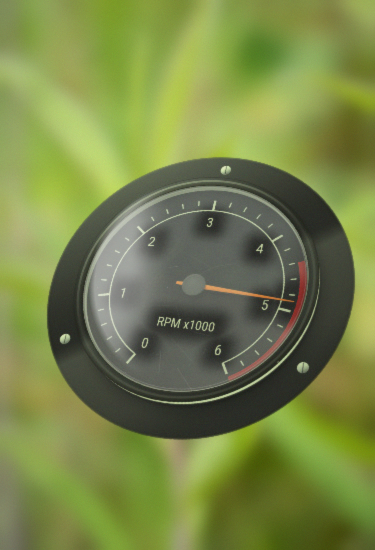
value=4900 unit=rpm
